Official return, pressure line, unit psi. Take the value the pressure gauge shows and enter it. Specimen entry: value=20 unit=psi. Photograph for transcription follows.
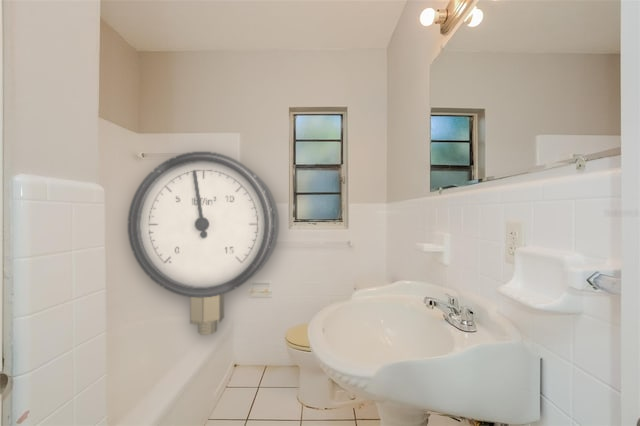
value=7 unit=psi
